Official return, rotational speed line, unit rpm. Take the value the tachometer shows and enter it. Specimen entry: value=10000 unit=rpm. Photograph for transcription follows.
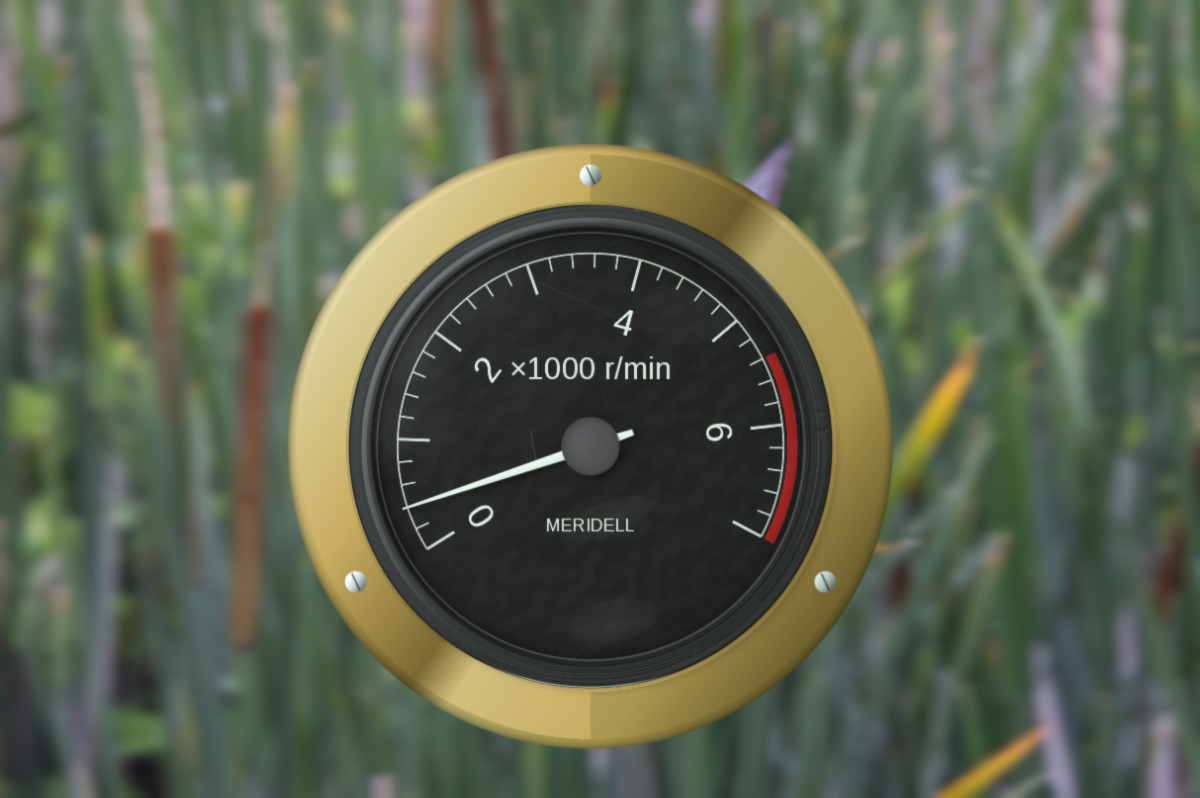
value=400 unit=rpm
